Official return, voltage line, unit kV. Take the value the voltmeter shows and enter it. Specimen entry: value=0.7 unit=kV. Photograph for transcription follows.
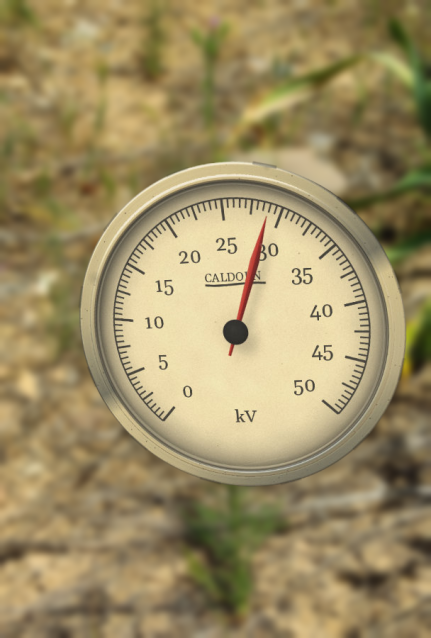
value=29 unit=kV
